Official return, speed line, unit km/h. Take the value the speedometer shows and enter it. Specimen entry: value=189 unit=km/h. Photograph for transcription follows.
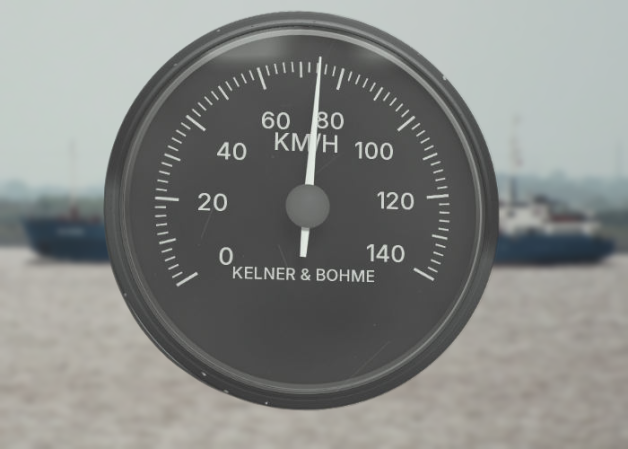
value=74 unit=km/h
